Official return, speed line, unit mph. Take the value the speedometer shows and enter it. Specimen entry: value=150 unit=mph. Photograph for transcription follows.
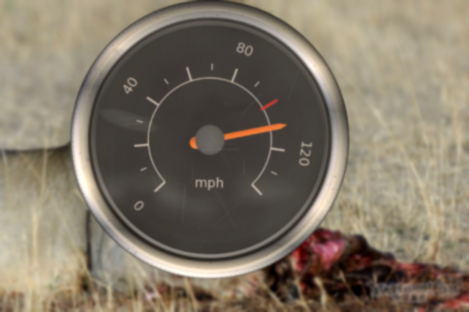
value=110 unit=mph
